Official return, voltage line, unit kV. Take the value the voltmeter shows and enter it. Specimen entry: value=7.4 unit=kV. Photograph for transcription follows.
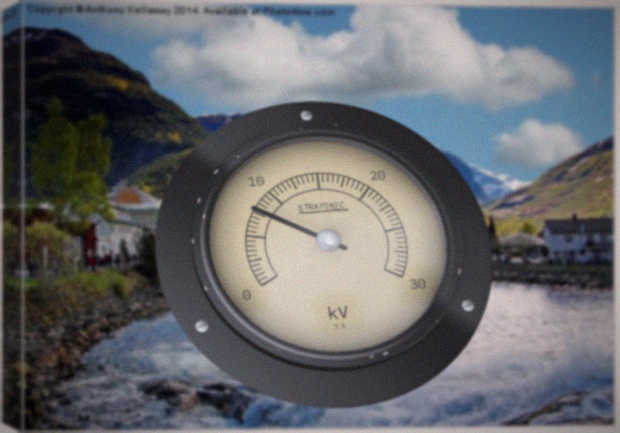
value=7.5 unit=kV
